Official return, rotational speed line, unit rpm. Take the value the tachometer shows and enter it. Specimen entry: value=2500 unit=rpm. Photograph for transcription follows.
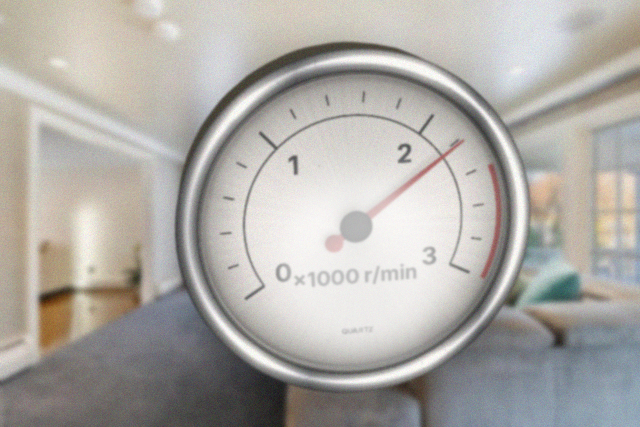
value=2200 unit=rpm
